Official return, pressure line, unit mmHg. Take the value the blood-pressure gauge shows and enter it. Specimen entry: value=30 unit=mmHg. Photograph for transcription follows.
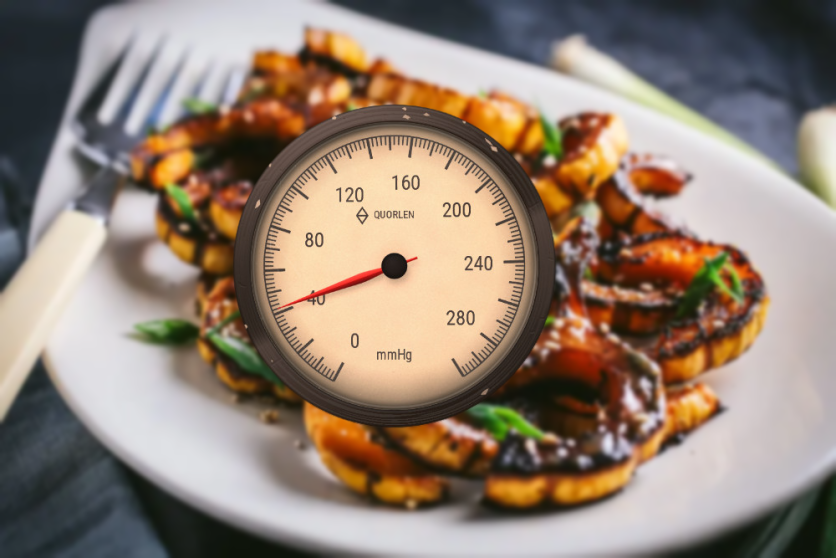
value=42 unit=mmHg
